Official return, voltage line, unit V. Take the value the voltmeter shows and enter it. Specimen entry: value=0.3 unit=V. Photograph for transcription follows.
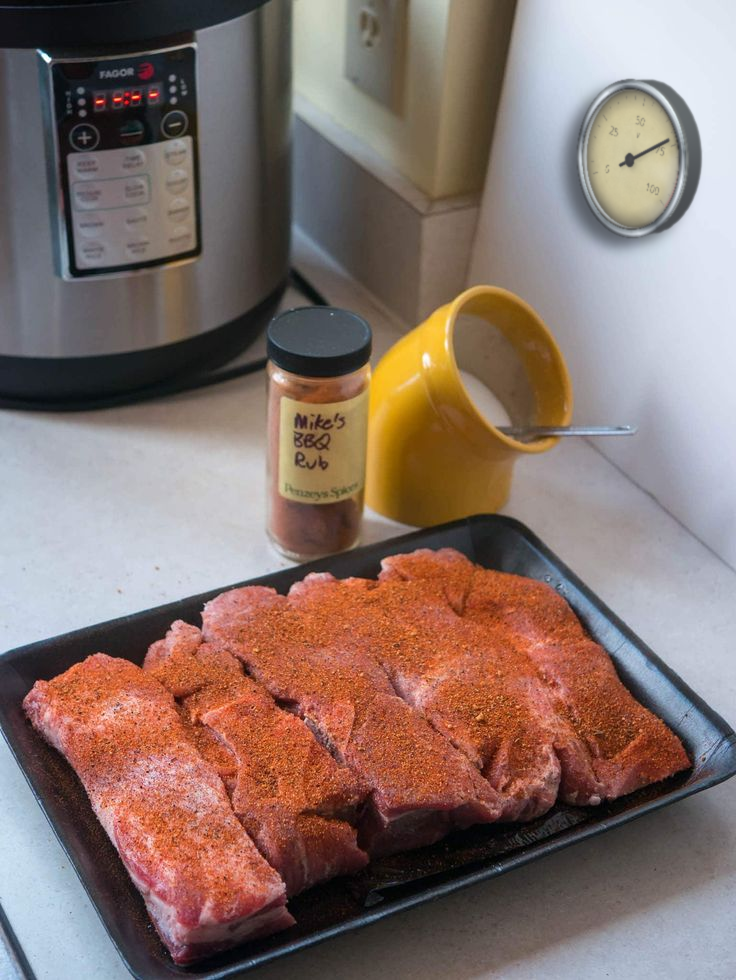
value=72.5 unit=V
